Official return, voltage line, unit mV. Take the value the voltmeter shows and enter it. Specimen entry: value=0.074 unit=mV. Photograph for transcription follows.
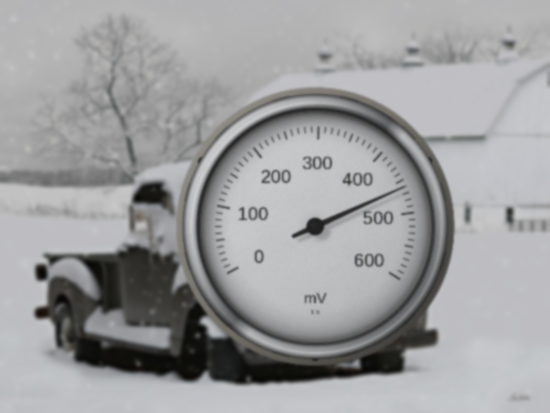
value=460 unit=mV
